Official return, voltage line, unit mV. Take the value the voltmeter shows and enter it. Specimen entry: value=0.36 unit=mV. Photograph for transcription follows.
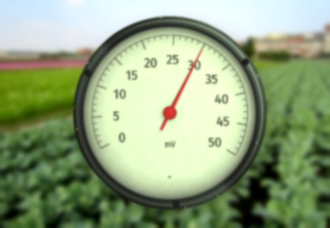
value=30 unit=mV
